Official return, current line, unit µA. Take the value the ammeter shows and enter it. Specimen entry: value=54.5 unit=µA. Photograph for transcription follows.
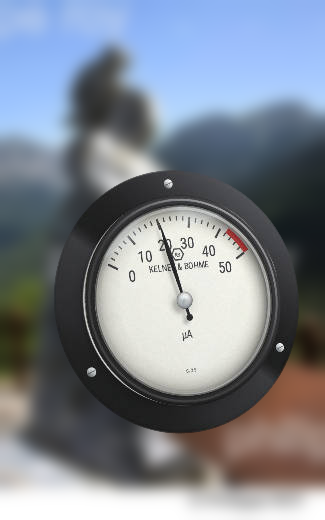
value=20 unit=µA
